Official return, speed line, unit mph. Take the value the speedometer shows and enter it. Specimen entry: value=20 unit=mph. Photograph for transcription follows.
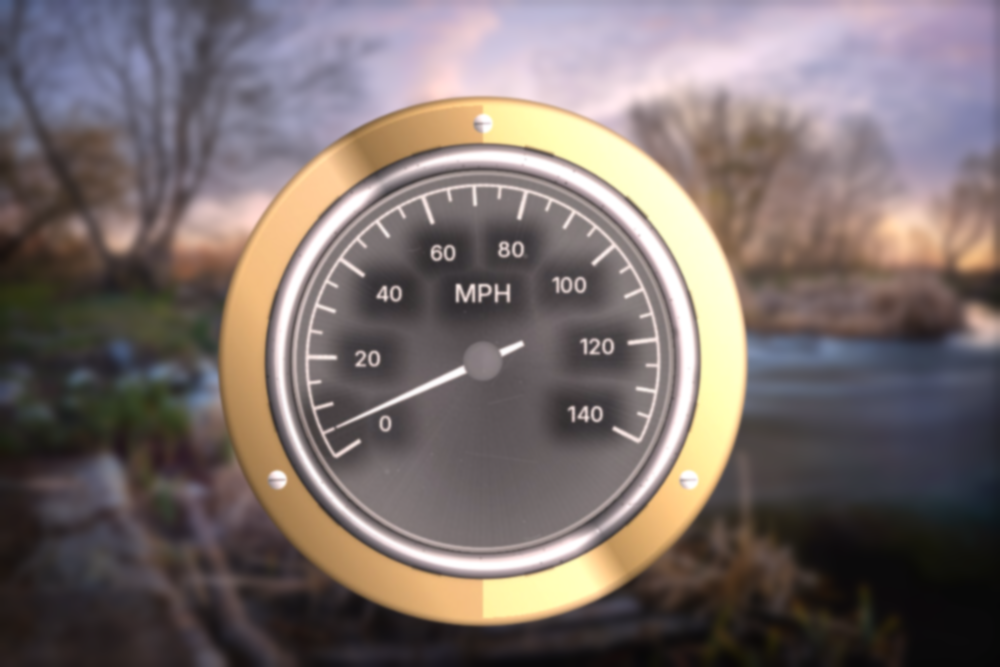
value=5 unit=mph
